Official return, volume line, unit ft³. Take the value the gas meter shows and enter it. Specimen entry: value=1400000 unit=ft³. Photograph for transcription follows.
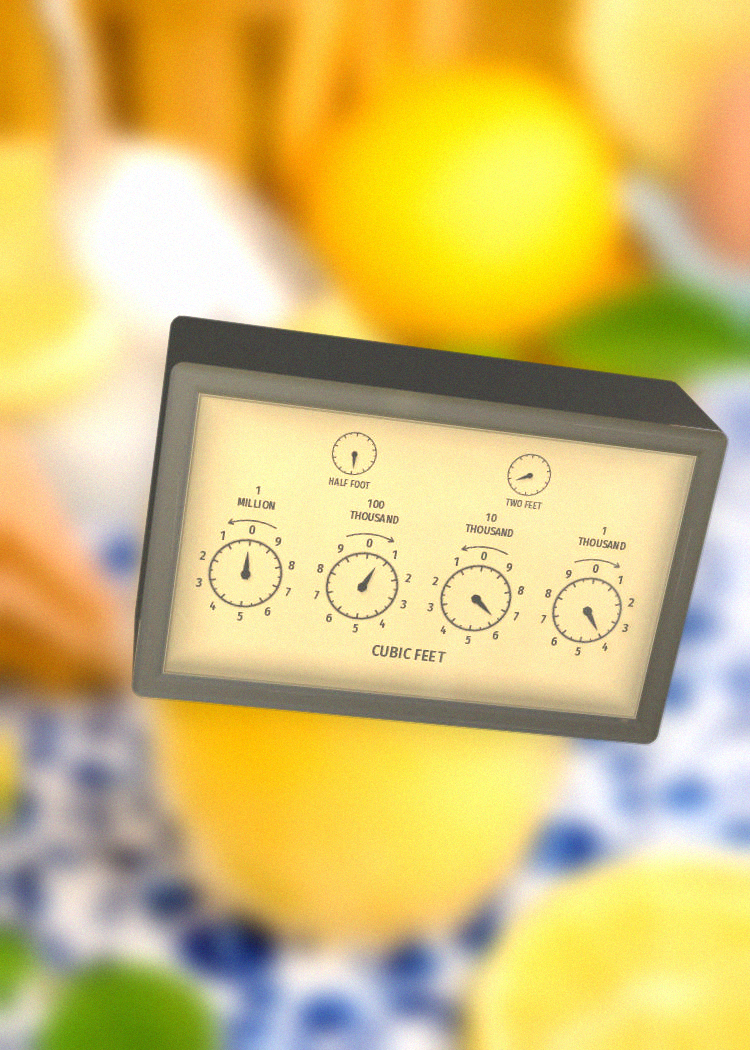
value=6400 unit=ft³
